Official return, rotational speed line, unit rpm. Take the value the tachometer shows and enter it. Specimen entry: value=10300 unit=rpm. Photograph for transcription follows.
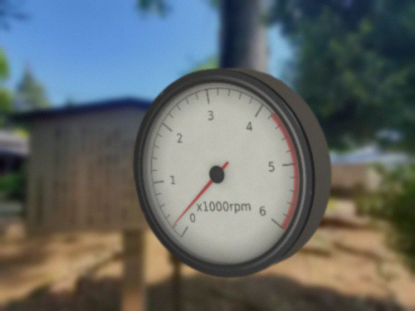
value=200 unit=rpm
